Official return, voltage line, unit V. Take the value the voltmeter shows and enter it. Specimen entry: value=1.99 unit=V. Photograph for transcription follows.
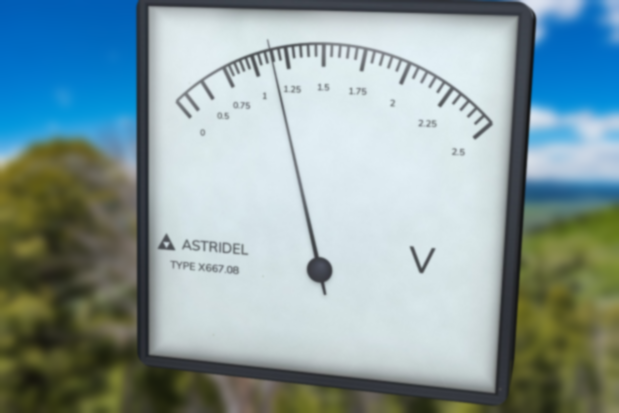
value=1.15 unit=V
